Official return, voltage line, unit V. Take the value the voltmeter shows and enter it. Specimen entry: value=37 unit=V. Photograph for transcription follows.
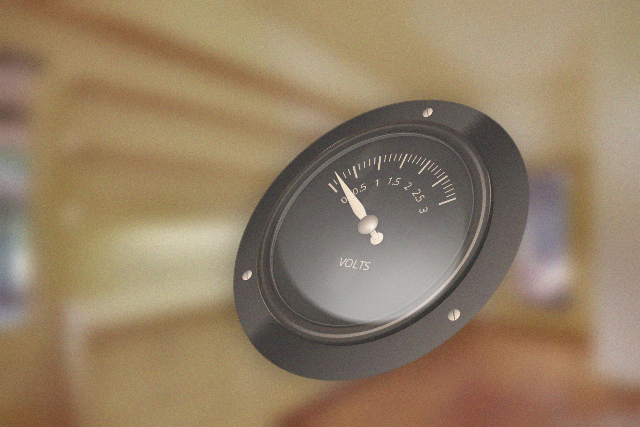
value=0.2 unit=V
